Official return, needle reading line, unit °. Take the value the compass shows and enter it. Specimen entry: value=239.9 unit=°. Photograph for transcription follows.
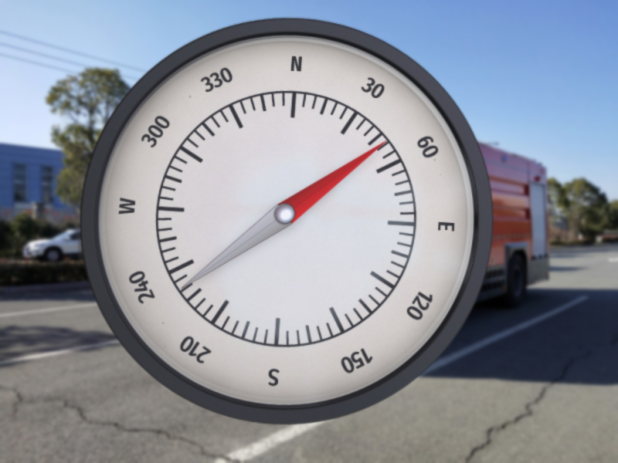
value=50 unit=°
